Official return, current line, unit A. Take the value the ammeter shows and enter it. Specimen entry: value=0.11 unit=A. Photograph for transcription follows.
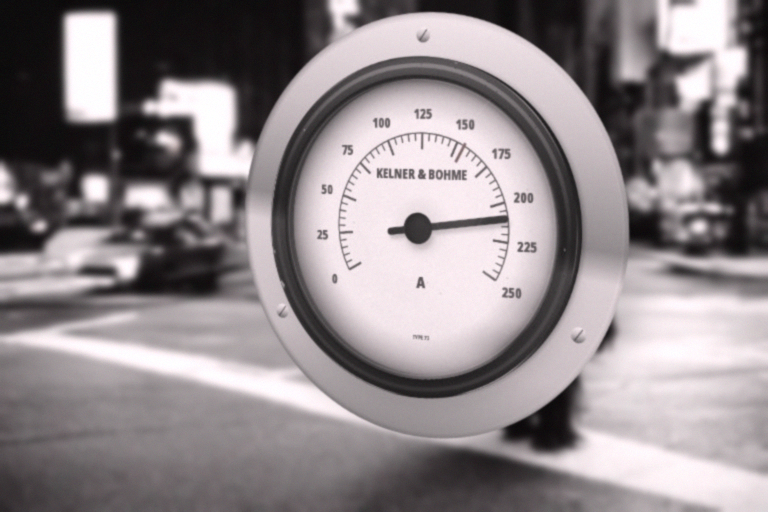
value=210 unit=A
